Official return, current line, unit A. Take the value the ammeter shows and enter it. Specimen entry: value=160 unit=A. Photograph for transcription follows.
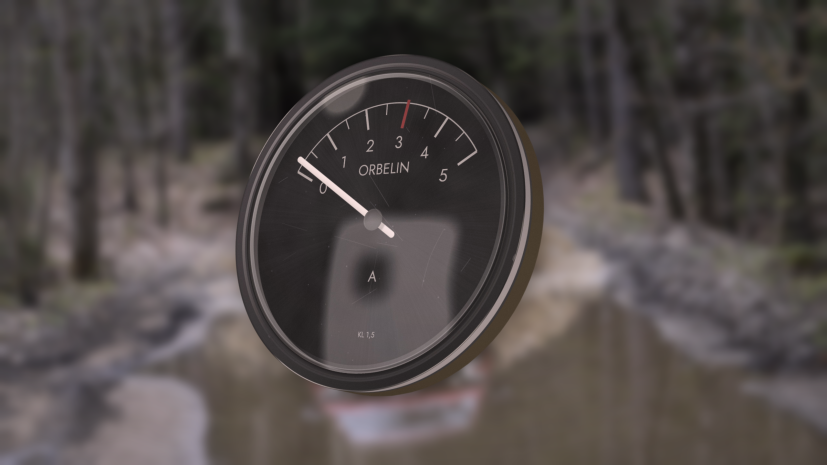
value=0.25 unit=A
